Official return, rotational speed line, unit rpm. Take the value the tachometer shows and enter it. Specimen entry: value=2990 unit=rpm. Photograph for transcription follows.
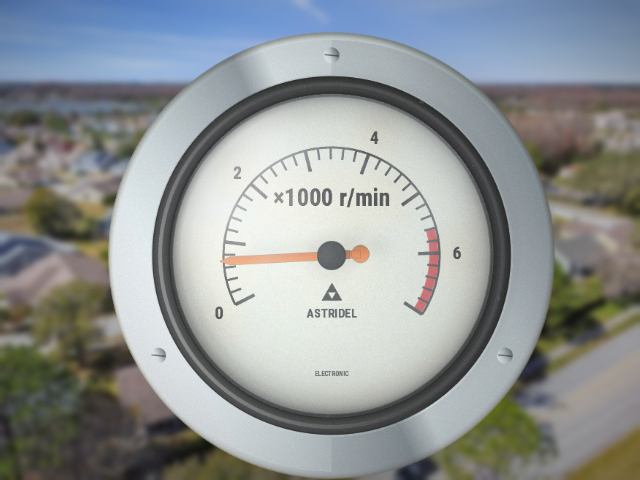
value=700 unit=rpm
